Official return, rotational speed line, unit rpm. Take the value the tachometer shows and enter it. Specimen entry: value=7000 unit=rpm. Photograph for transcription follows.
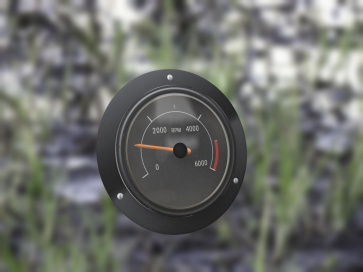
value=1000 unit=rpm
